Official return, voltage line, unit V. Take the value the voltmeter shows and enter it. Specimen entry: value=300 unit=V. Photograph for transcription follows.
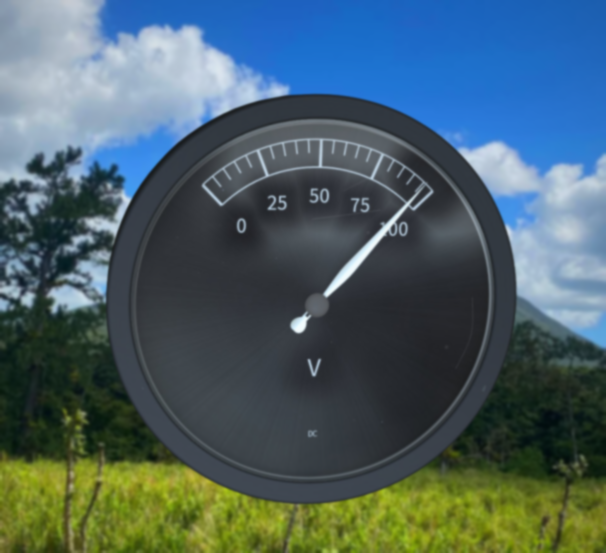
value=95 unit=V
